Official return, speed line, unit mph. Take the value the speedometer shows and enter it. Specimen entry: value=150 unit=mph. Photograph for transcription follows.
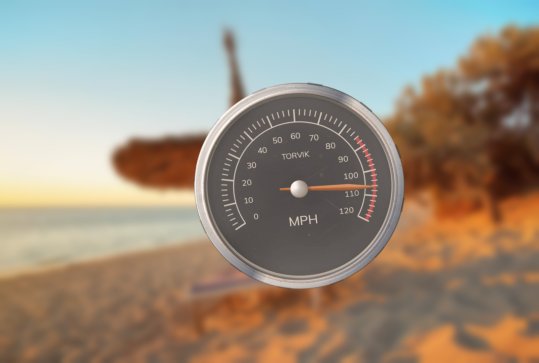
value=106 unit=mph
